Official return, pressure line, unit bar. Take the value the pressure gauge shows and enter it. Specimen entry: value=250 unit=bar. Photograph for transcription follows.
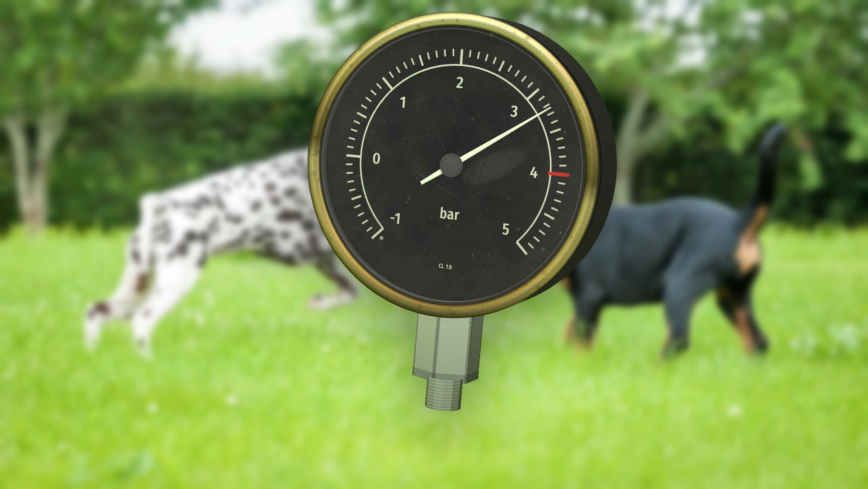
value=3.25 unit=bar
